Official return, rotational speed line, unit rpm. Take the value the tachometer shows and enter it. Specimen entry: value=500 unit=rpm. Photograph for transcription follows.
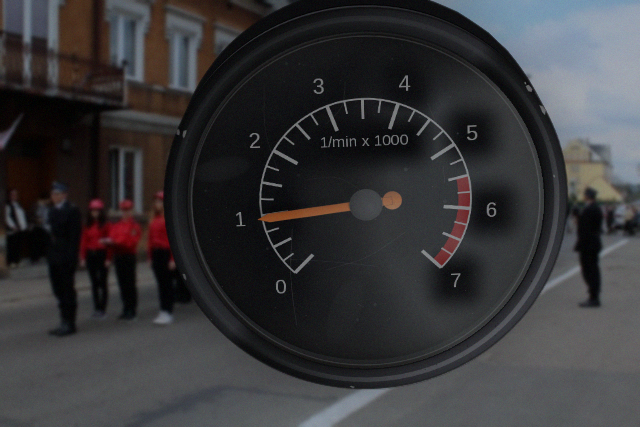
value=1000 unit=rpm
